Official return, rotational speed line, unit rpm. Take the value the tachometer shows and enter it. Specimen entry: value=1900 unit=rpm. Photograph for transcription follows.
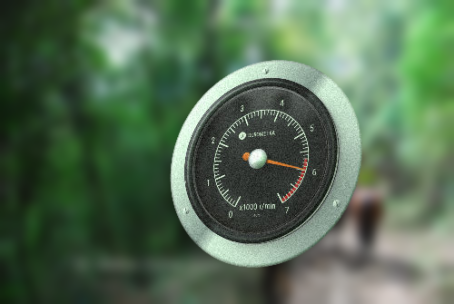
value=6000 unit=rpm
